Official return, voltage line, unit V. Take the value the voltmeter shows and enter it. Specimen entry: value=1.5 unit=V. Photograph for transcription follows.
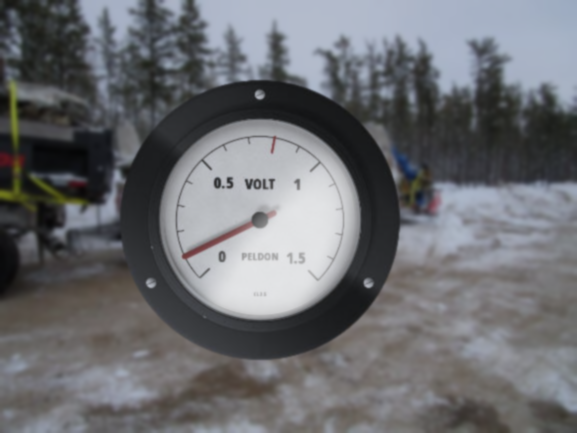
value=0.1 unit=V
